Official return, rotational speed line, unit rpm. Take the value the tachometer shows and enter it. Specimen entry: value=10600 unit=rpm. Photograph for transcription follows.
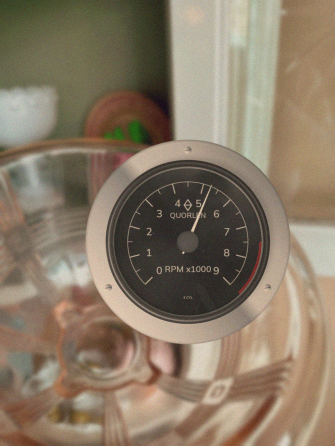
value=5250 unit=rpm
